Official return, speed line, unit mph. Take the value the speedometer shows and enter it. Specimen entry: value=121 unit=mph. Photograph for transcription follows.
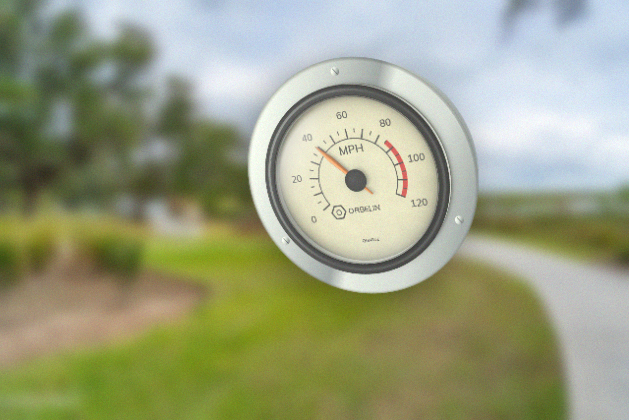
value=40 unit=mph
